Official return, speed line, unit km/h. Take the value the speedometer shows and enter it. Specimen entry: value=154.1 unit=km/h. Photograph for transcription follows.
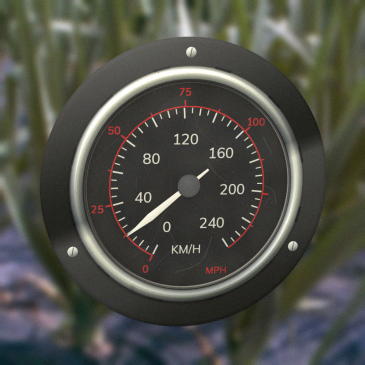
value=20 unit=km/h
